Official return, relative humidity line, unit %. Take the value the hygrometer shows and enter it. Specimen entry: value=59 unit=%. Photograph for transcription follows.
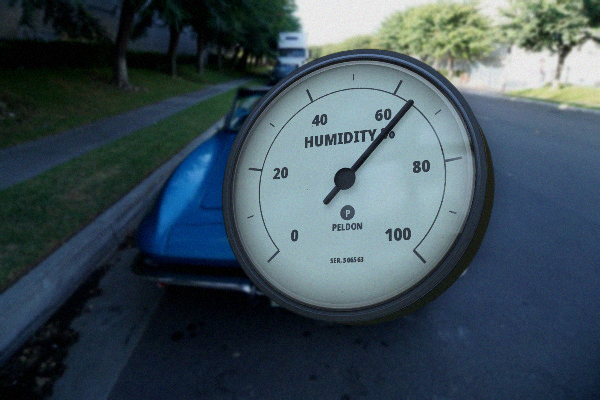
value=65 unit=%
